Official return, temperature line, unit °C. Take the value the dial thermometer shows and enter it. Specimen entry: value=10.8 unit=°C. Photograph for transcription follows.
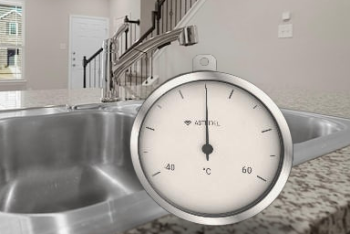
value=10 unit=°C
